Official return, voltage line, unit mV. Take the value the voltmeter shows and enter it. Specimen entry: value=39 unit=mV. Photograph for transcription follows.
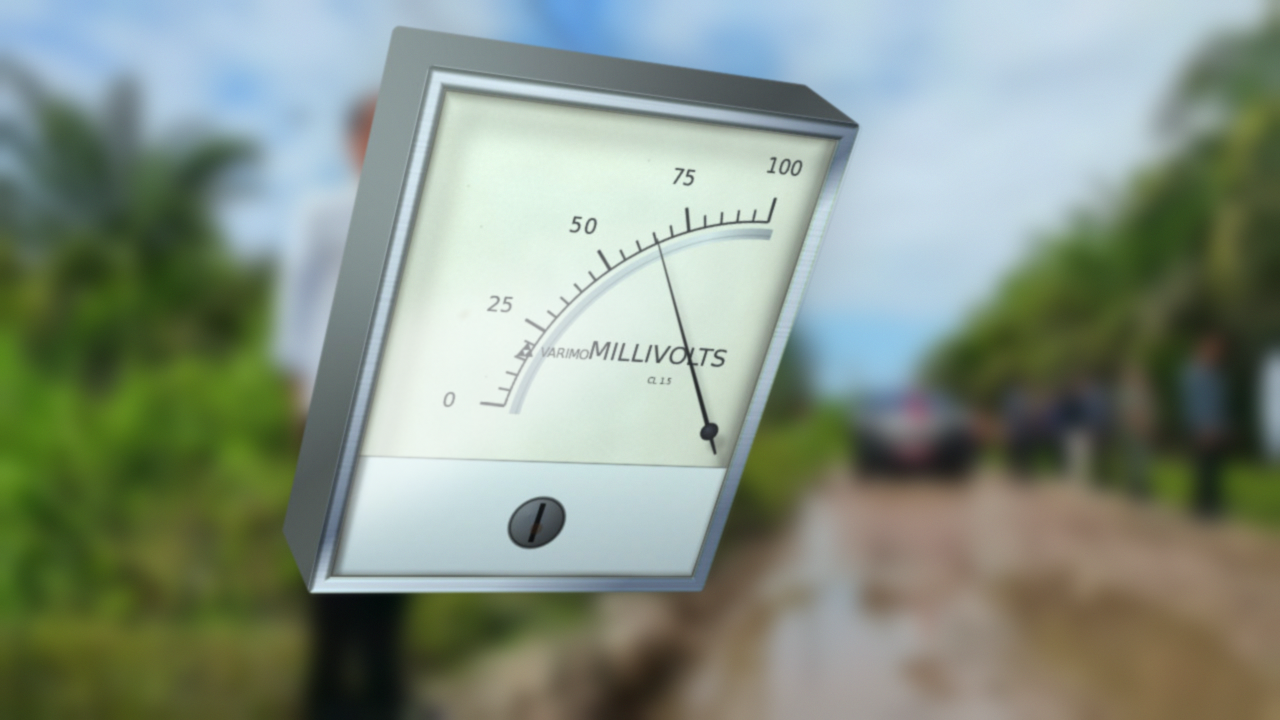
value=65 unit=mV
